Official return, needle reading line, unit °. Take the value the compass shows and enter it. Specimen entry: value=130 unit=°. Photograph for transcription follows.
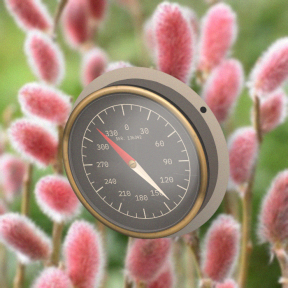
value=320 unit=°
